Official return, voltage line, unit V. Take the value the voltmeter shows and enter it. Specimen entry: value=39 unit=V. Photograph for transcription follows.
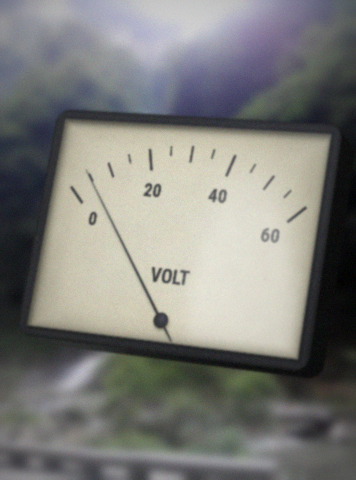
value=5 unit=V
